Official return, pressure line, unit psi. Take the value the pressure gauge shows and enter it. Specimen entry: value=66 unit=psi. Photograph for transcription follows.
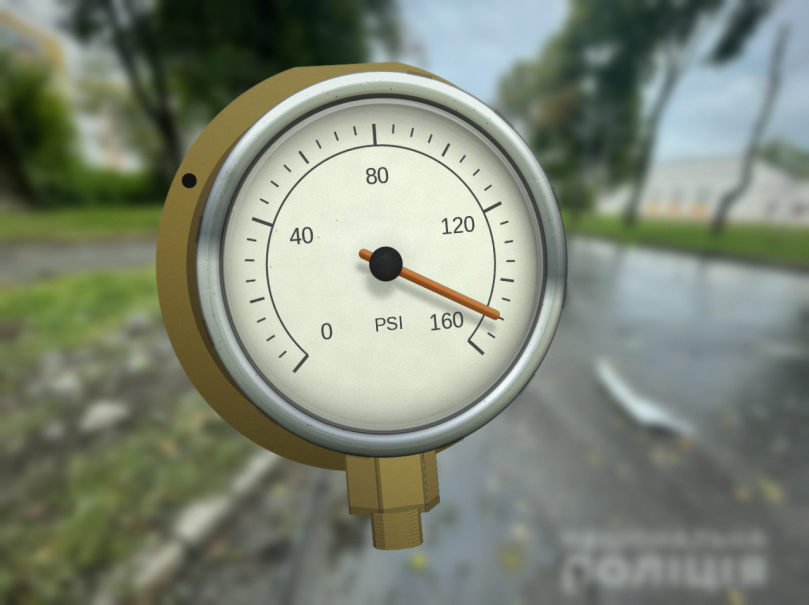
value=150 unit=psi
